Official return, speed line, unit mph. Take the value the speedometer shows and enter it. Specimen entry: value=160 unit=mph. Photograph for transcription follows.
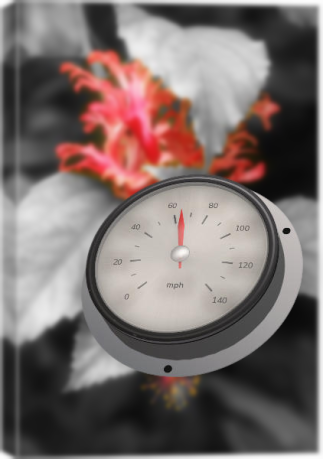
value=65 unit=mph
